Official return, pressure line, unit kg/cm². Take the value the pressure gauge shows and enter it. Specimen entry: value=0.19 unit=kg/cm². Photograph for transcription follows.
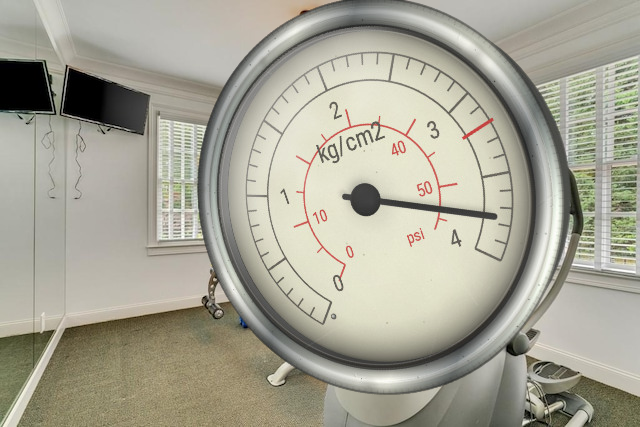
value=3.75 unit=kg/cm²
